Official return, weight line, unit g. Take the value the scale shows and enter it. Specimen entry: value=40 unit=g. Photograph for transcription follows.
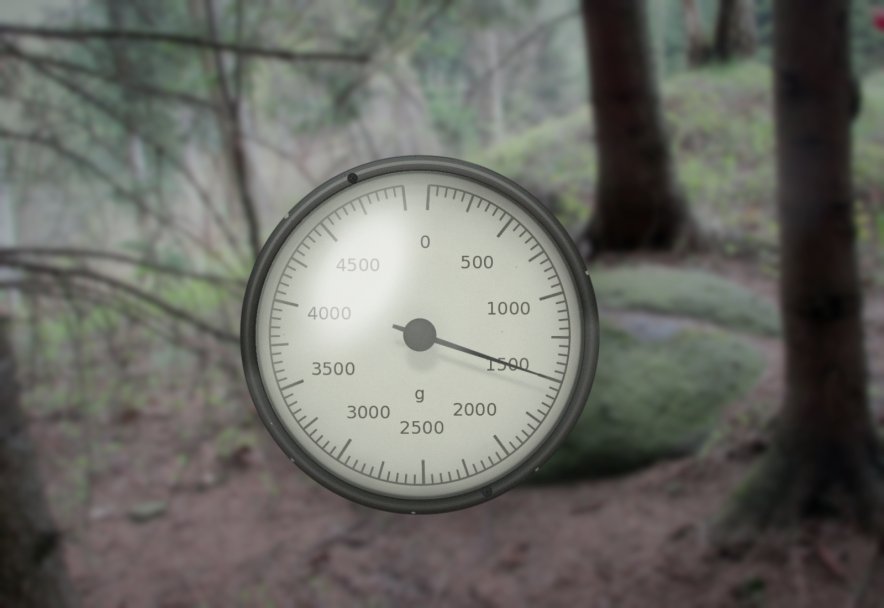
value=1500 unit=g
